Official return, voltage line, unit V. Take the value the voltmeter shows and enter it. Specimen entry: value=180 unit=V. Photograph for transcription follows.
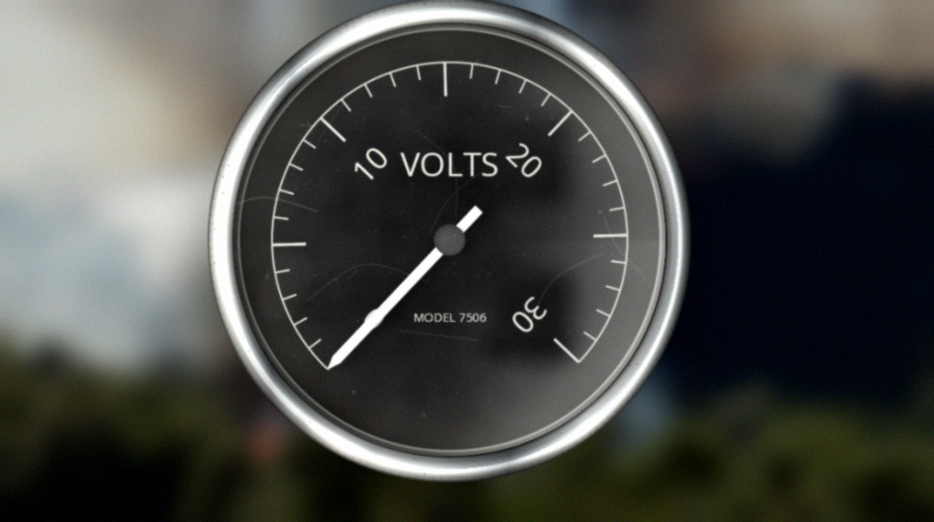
value=0 unit=V
